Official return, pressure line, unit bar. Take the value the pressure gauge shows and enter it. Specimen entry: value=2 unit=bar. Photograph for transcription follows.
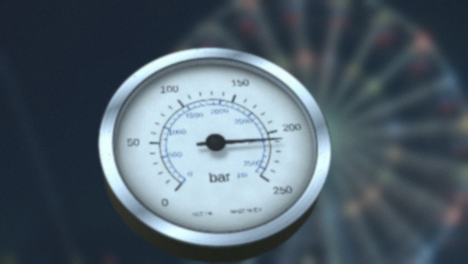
value=210 unit=bar
